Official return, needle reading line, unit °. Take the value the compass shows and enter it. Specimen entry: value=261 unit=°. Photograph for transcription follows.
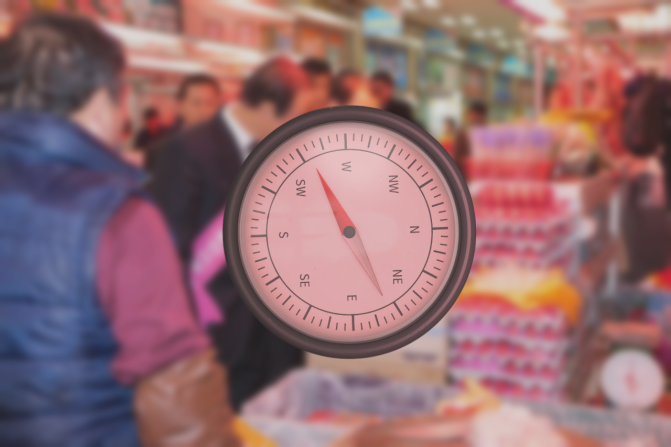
value=245 unit=°
